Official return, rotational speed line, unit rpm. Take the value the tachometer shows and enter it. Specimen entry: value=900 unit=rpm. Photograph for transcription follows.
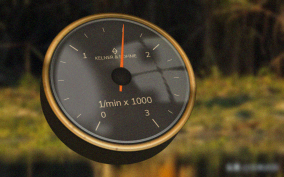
value=1600 unit=rpm
